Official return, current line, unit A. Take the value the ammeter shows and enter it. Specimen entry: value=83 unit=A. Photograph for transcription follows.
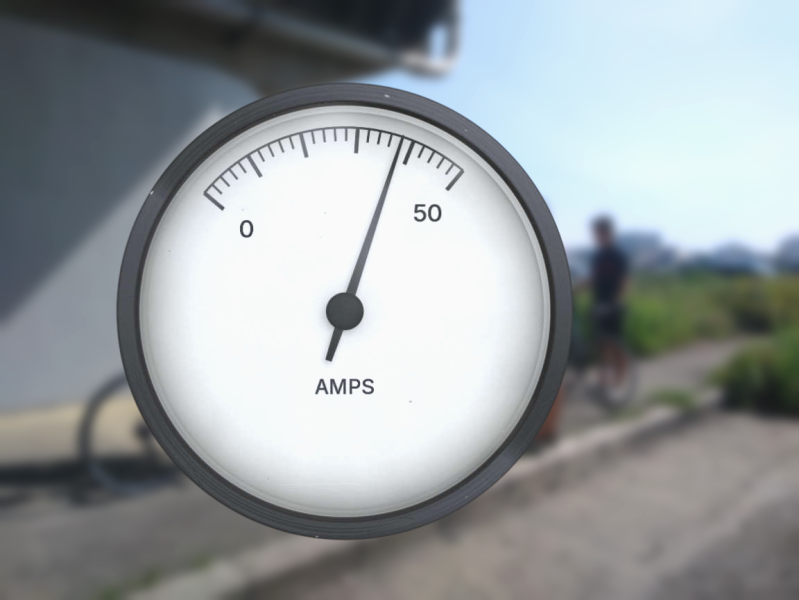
value=38 unit=A
